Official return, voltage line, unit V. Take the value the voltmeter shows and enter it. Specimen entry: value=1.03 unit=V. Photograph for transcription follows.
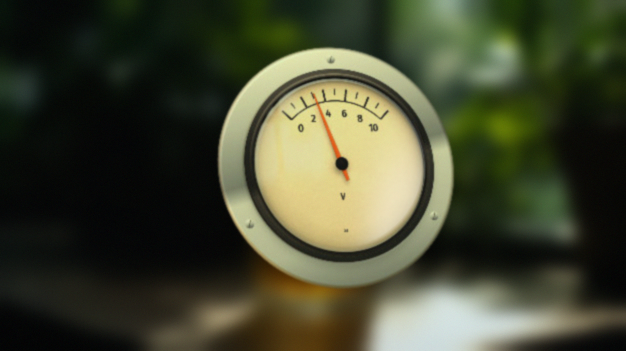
value=3 unit=V
